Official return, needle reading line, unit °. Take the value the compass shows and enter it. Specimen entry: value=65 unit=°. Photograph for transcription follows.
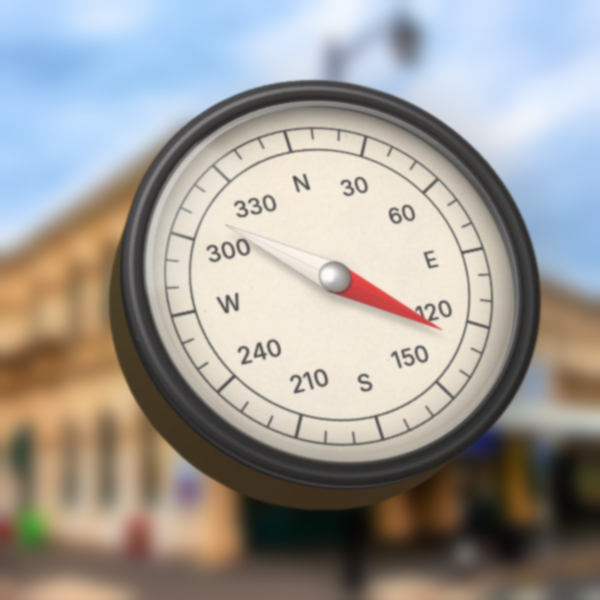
value=130 unit=°
